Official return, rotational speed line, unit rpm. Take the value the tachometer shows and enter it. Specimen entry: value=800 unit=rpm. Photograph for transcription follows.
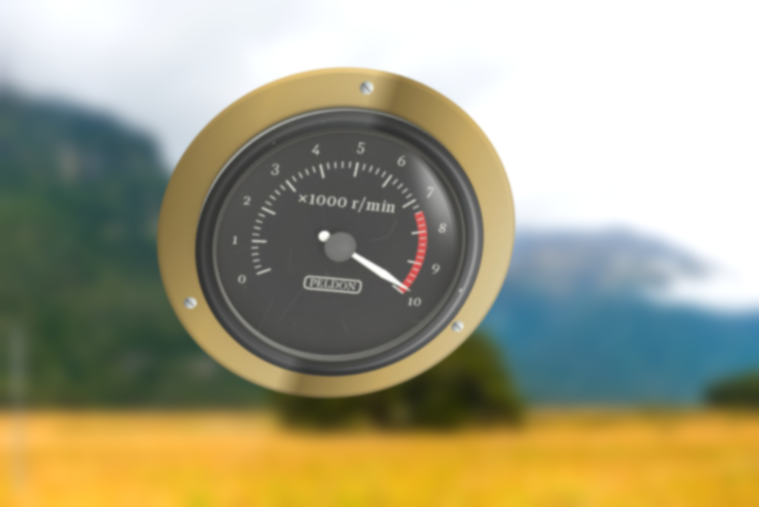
value=9800 unit=rpm
